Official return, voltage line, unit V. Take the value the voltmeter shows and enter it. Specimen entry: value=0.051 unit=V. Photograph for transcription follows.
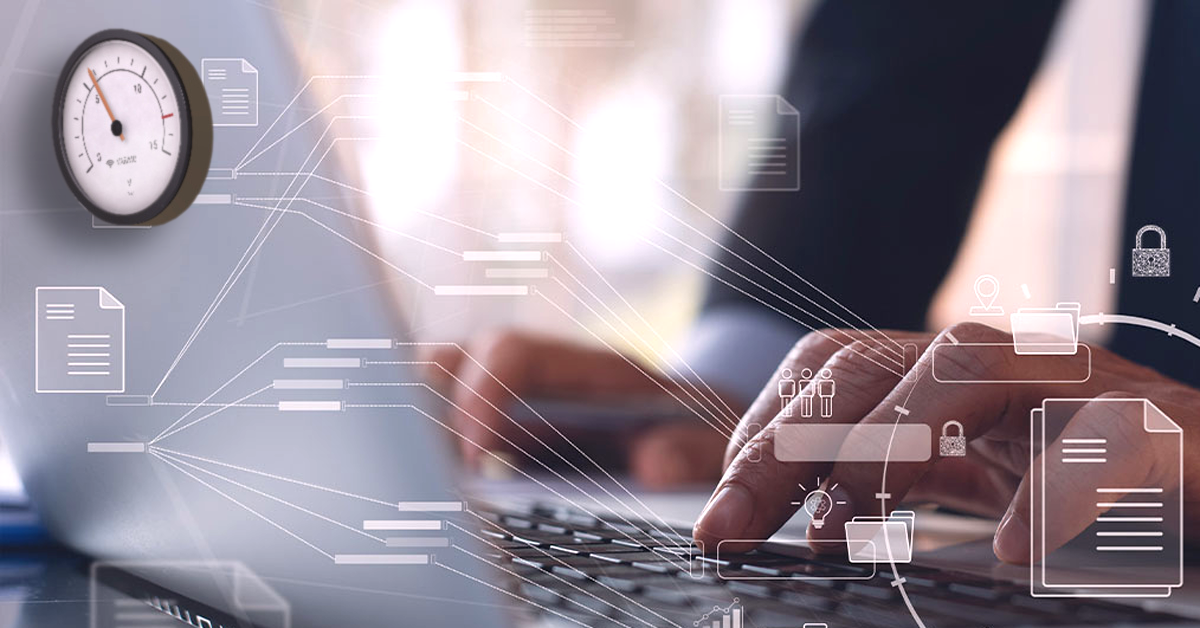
value=6 unit=V
